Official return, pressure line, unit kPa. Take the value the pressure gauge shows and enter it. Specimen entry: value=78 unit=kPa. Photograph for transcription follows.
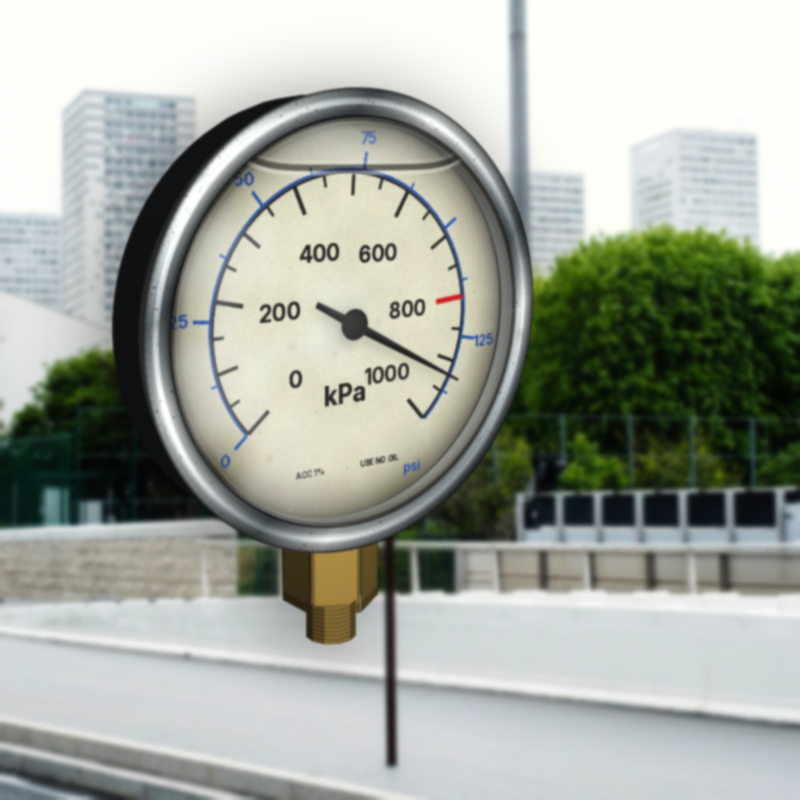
value=925 unit=kPa
